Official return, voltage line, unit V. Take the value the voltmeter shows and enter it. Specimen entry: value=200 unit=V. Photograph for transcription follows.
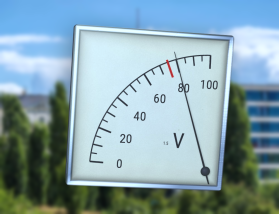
value=80 unit=V
